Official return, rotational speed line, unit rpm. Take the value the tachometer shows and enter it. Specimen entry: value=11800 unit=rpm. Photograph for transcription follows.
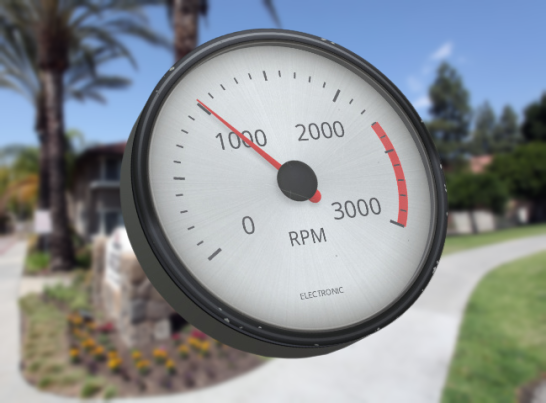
value=1000 unit=rpm
